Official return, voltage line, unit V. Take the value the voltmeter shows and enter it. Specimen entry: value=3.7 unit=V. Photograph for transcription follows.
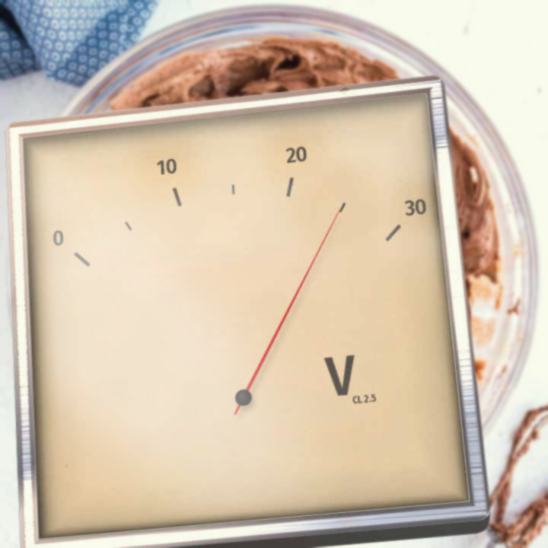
value=25 unit=V
